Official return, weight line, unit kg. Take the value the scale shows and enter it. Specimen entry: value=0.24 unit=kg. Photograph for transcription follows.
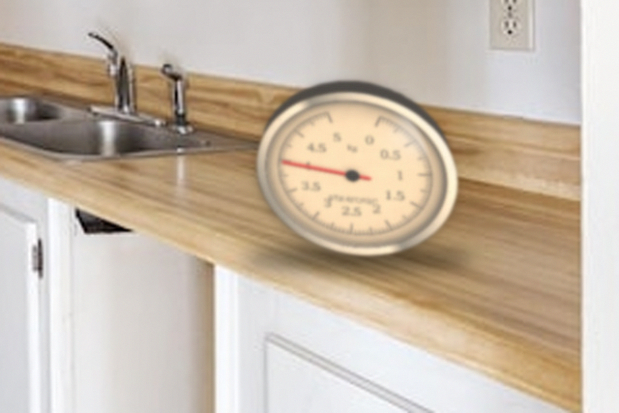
value=4 unit=kg
